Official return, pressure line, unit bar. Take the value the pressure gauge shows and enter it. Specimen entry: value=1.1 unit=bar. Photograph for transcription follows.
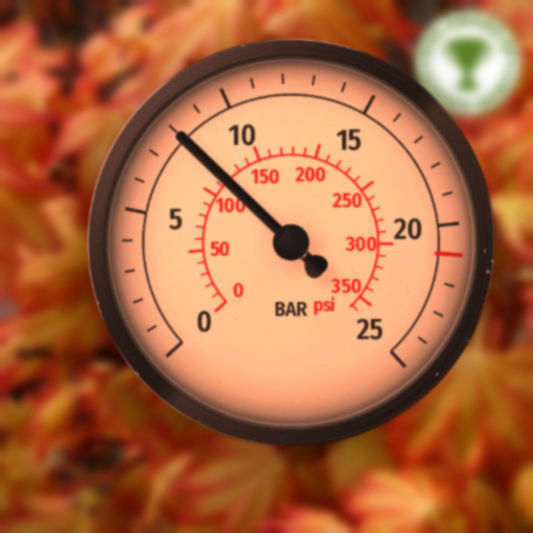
value=8 unit=bar
